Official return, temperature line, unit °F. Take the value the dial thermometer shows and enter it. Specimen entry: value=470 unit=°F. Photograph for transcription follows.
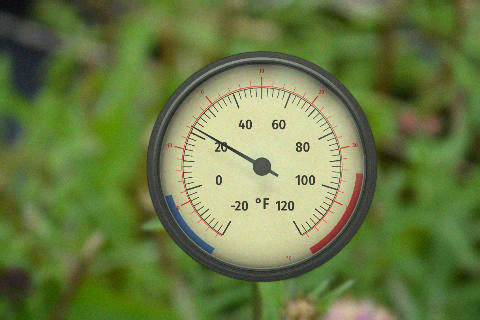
value=22 unit=°F
